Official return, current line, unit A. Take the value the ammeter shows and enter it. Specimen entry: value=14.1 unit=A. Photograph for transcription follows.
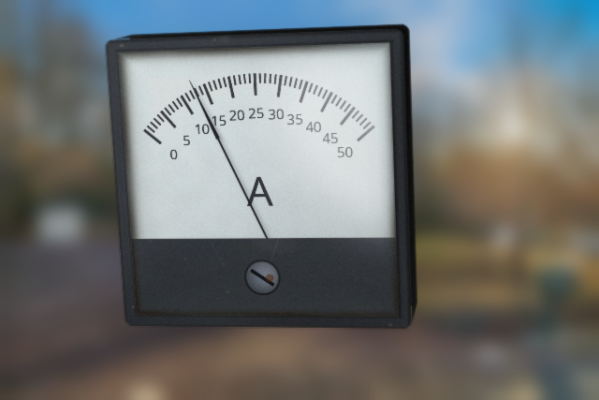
value=13 unit=A
